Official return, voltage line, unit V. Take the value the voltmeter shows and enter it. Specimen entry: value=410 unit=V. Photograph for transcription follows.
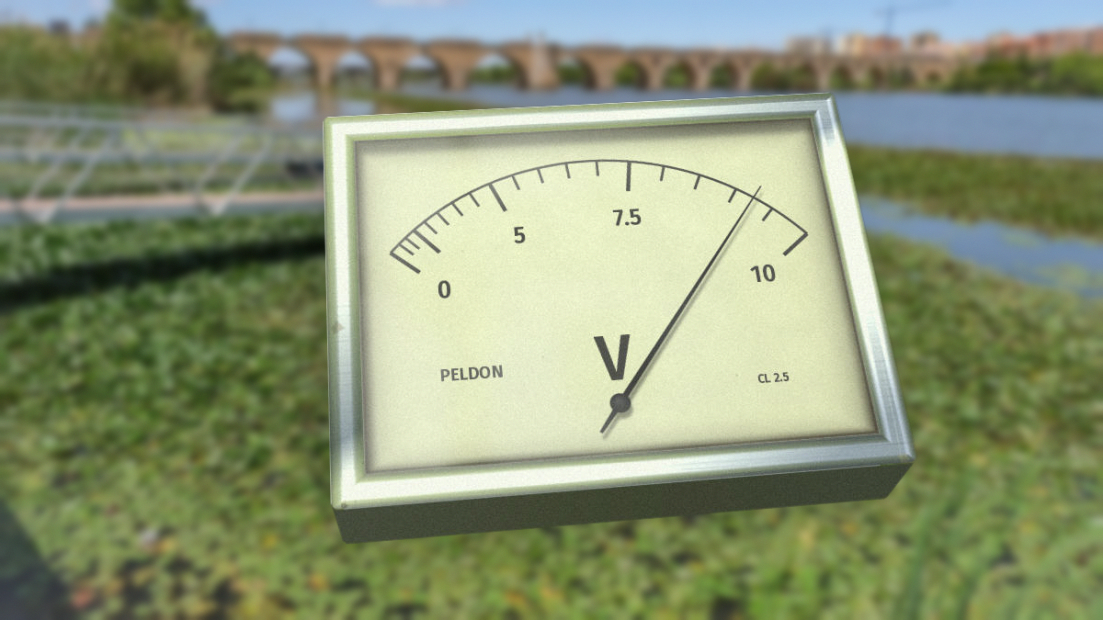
value=9.25 unit=V
